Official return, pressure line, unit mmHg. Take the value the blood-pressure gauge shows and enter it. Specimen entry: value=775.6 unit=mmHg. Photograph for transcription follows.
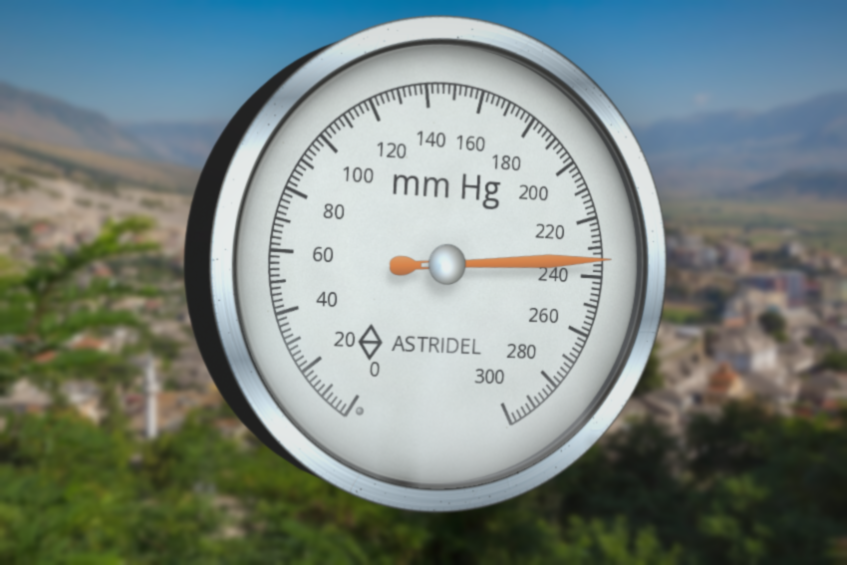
value=234 unit=mmHg
